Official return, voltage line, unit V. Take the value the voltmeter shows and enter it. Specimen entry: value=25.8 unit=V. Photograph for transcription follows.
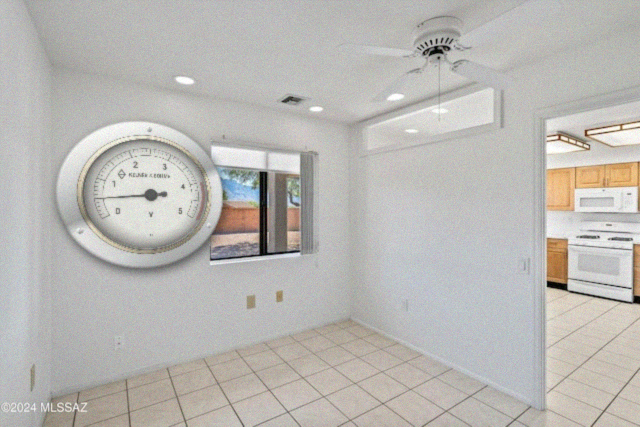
value=0.5 unit=V
